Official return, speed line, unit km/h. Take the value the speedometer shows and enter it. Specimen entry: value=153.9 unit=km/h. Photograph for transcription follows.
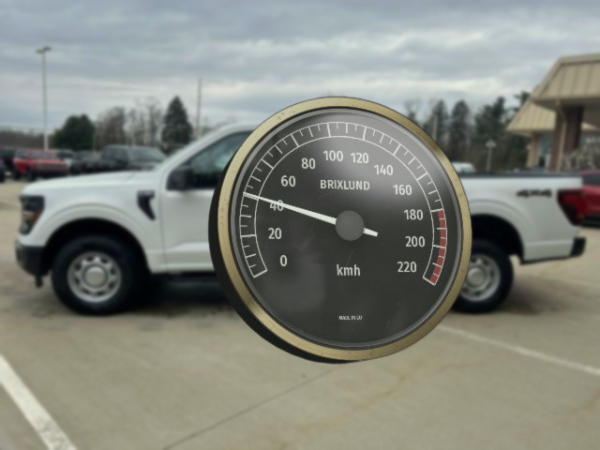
value=40 unit=km/h
